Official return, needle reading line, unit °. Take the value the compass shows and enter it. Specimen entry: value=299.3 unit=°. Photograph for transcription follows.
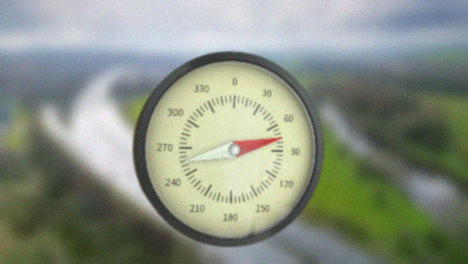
value=75 unit=°
